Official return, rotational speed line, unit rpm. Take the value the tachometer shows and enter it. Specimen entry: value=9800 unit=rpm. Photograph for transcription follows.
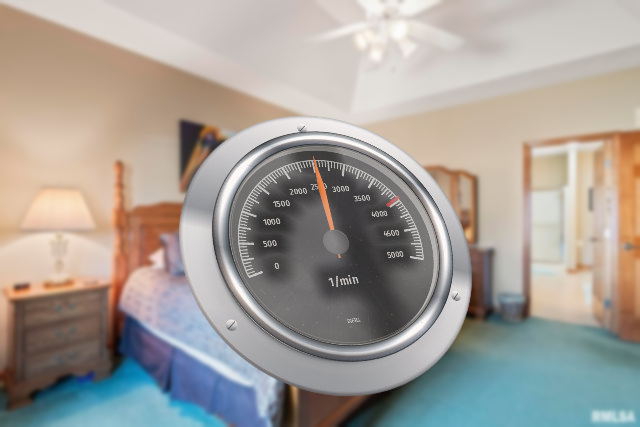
value=2500 unit=rpm
